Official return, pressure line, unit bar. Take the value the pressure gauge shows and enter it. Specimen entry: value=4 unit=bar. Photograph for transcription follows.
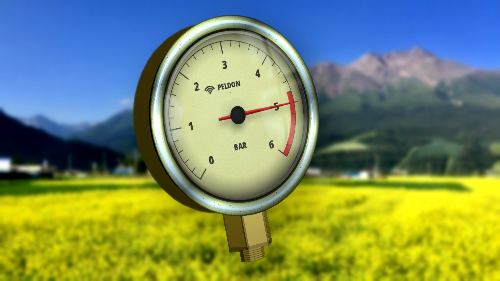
value=5 unit=bar
